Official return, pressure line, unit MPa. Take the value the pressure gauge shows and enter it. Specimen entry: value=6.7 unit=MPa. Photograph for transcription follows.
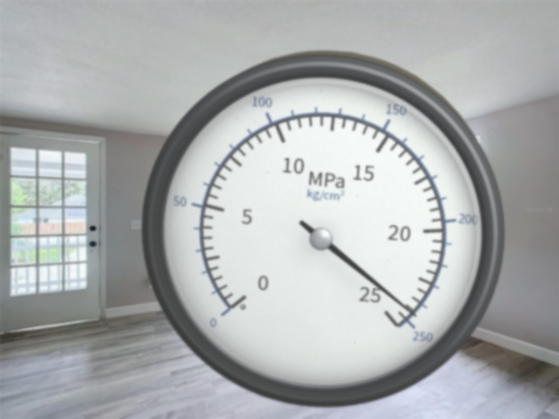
value=24 unit=MPa
